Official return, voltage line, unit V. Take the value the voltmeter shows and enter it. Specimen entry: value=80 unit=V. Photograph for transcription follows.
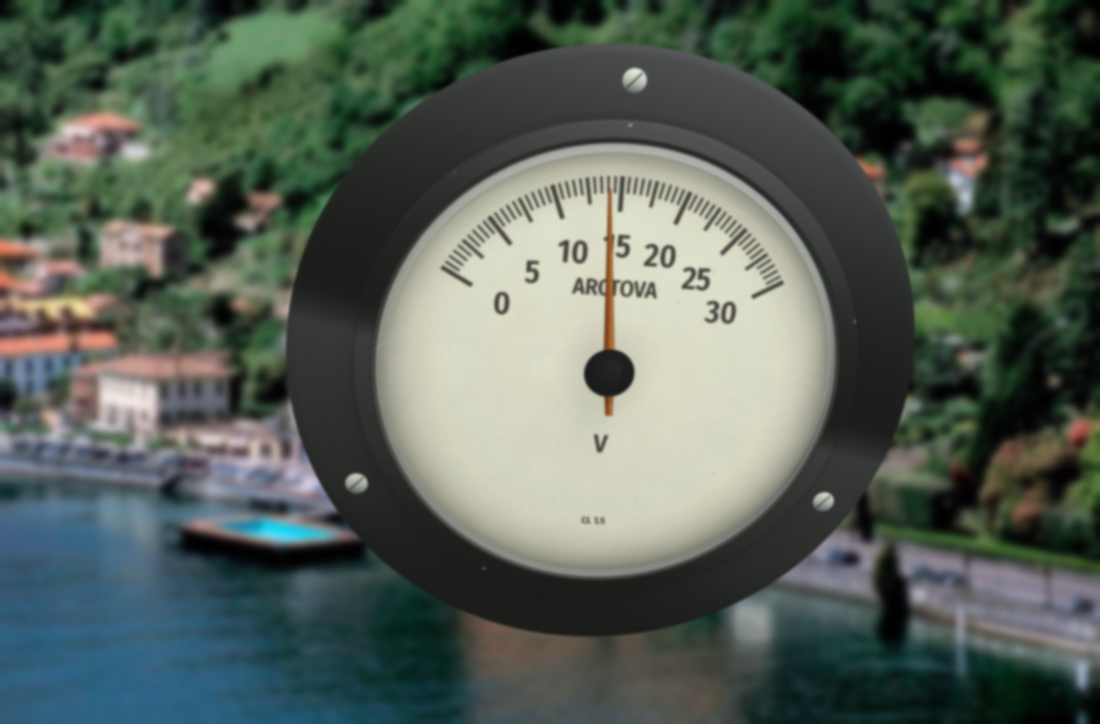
value=14 unit=V
